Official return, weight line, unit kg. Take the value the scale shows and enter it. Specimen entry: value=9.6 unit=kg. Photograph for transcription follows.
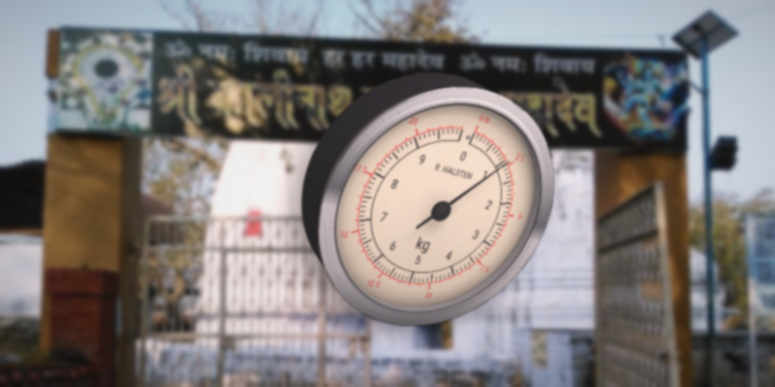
value=1 unit=kg
